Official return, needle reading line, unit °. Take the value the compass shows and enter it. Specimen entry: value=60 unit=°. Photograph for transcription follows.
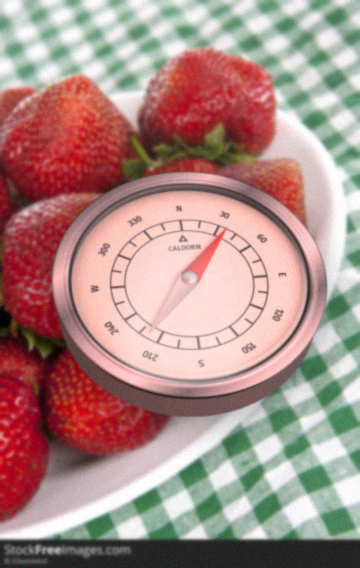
value=37.5 unit=°
